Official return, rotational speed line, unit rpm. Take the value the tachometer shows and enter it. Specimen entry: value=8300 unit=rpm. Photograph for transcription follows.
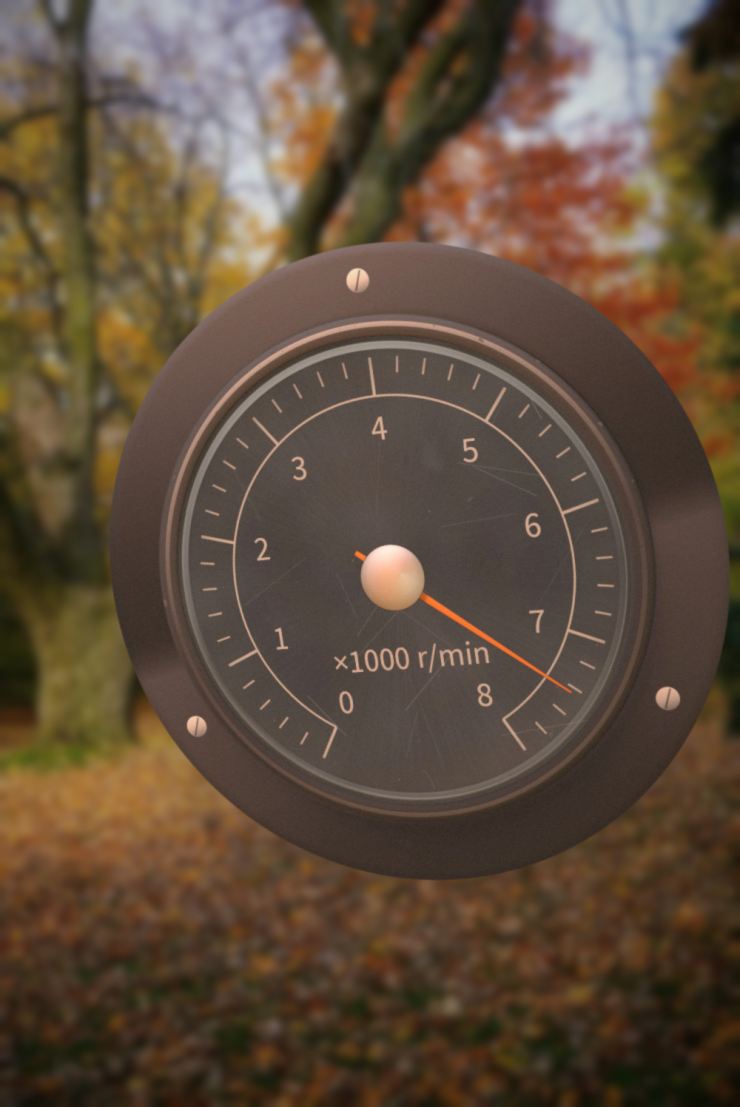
value=7400 unit=rpm
